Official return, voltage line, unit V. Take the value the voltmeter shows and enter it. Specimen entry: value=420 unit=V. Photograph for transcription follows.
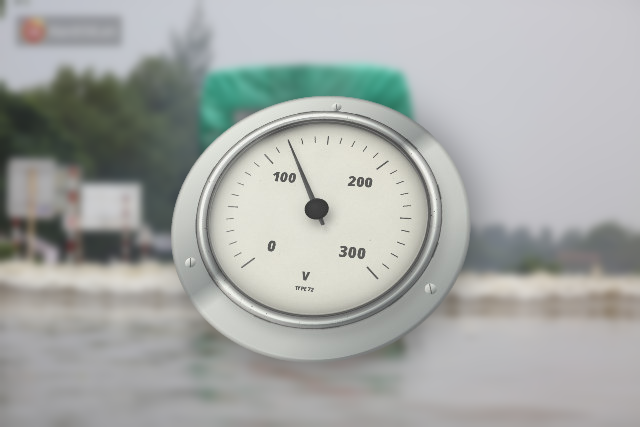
value=120 unit=V
